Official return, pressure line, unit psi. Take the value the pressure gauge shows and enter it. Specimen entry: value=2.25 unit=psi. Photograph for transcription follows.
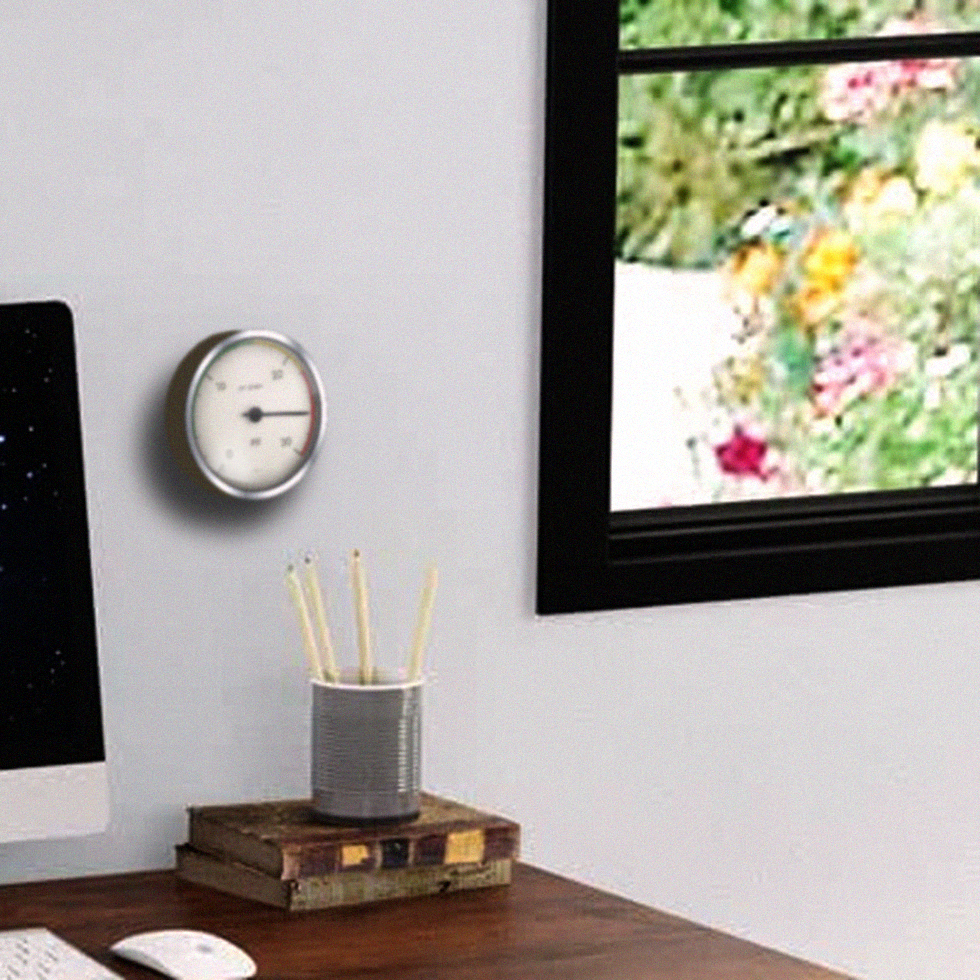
value=26 unit=psi
